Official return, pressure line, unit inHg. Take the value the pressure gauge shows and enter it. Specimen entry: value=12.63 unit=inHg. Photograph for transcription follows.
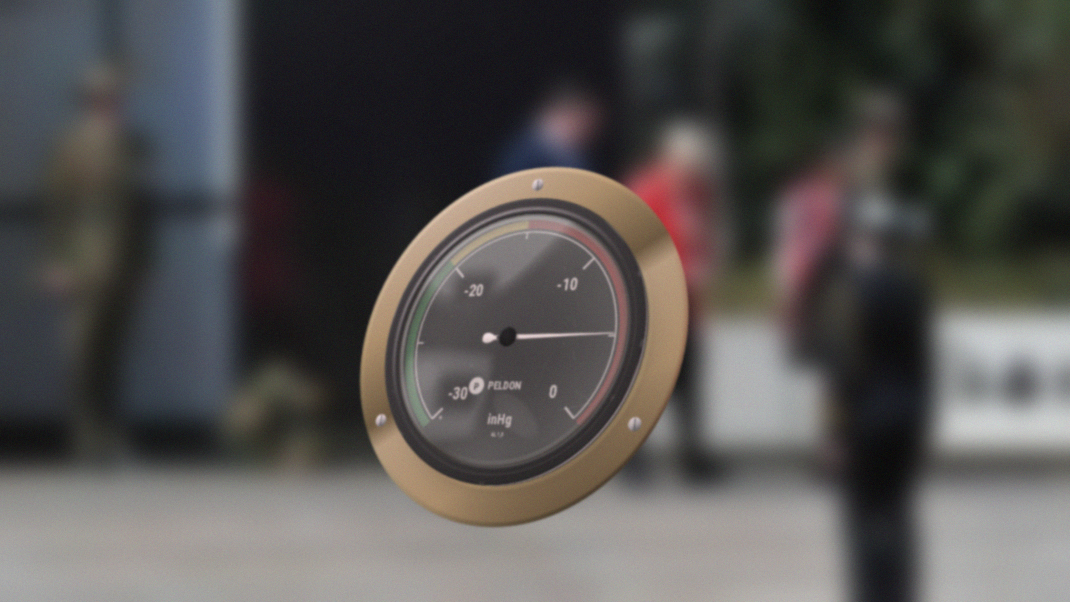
value=-5 unit=inHg
